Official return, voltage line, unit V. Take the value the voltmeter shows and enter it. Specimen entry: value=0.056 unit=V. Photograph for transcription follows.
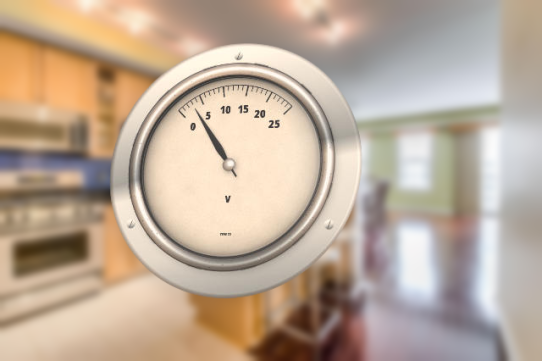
value=3 unit=V
